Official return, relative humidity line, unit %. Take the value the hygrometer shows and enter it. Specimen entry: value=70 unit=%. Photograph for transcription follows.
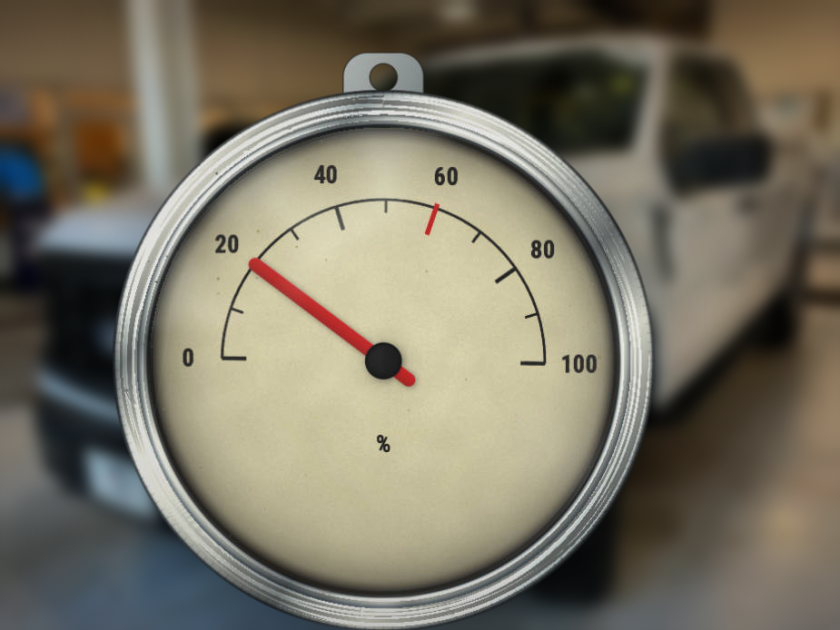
value=20 unit=%
